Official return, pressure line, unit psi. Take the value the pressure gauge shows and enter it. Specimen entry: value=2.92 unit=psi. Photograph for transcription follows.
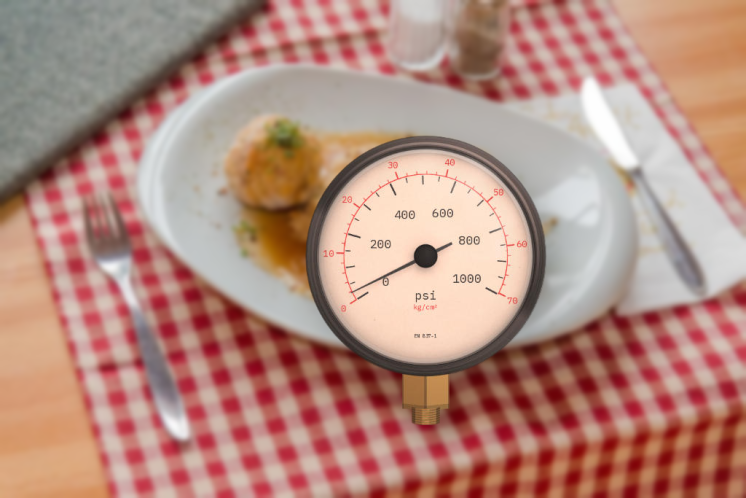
value=25 unit=psi
